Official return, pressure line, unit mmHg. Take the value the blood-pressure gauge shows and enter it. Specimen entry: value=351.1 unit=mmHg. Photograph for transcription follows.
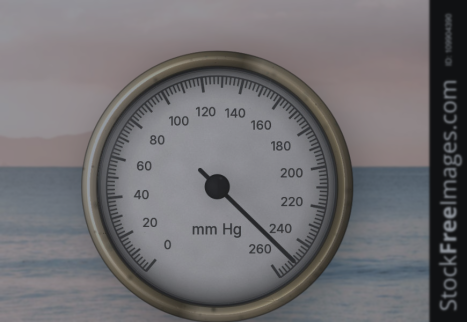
value=250 unit=mmHg
